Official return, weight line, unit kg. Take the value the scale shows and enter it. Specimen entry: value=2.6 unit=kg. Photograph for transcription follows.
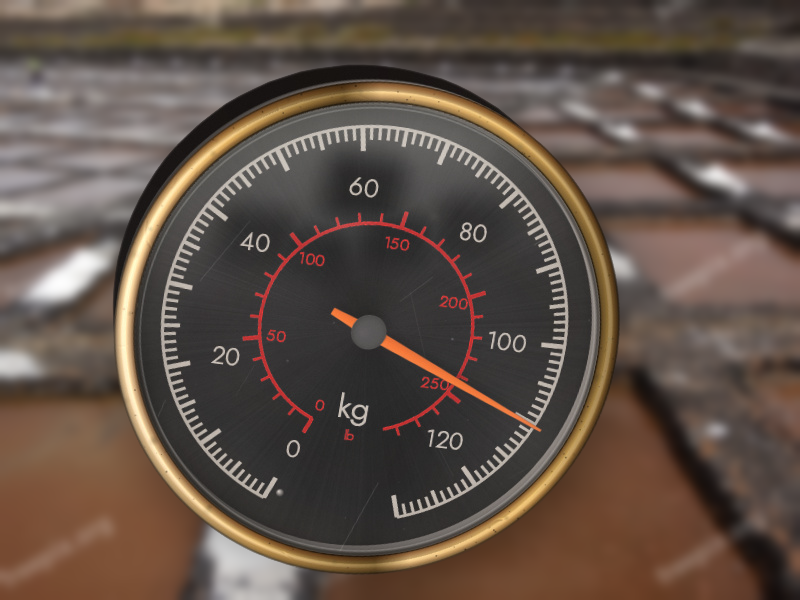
value=110 unit=kg
